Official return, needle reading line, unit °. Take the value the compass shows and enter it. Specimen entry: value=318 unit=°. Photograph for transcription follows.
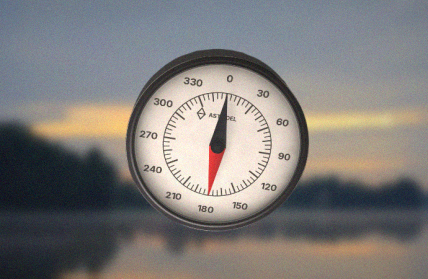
value=180 unit=°
